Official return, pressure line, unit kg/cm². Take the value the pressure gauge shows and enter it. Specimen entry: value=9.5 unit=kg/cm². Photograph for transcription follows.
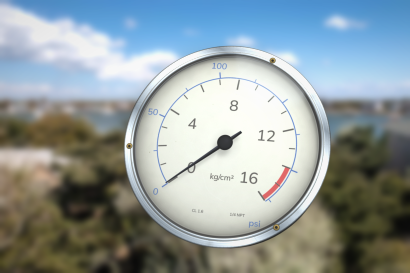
value=0 unit=kg/cm²
